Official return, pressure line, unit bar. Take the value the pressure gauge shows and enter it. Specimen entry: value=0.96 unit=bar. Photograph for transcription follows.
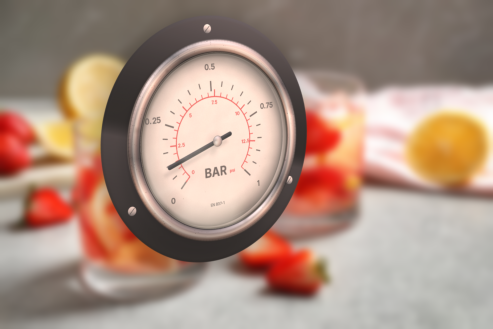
value=0.1 unit=bar
